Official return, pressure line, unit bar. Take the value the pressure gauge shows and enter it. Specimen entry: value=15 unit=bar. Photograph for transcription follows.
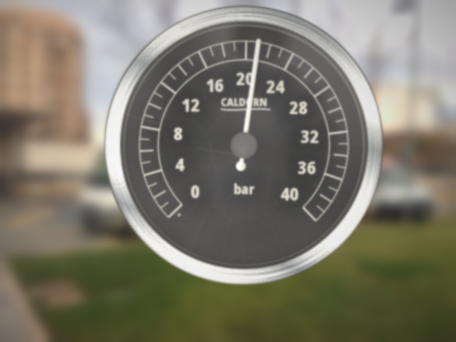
value=21 unit=bar
